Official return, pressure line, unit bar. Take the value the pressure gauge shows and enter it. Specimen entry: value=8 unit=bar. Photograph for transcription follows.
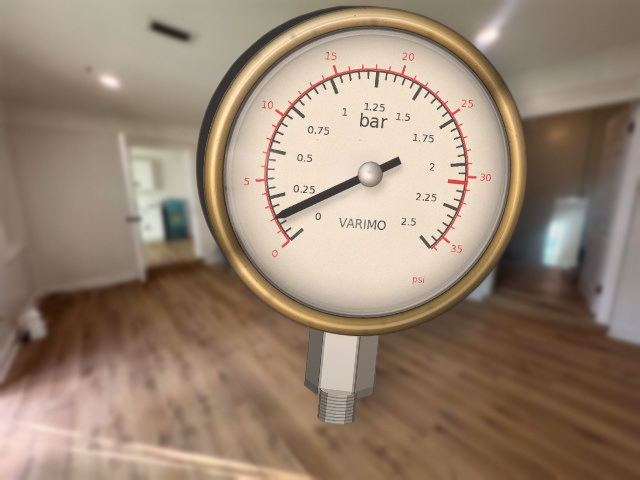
value=0.15 unit=bar
